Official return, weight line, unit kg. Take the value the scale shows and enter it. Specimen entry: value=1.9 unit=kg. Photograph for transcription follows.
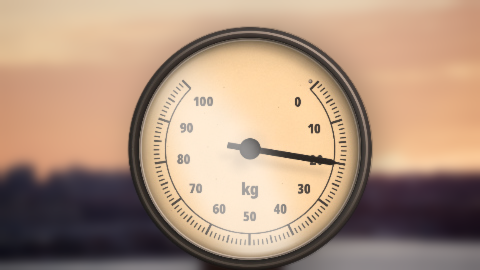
value=20 unit=kg
